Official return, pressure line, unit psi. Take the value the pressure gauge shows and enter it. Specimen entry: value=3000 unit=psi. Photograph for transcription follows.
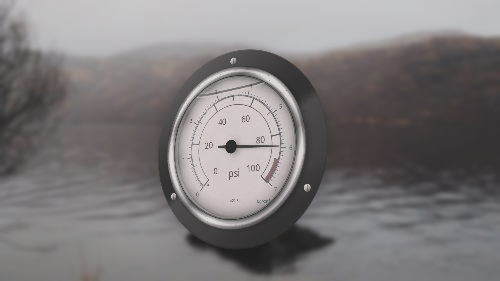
value=85 unit=psi
